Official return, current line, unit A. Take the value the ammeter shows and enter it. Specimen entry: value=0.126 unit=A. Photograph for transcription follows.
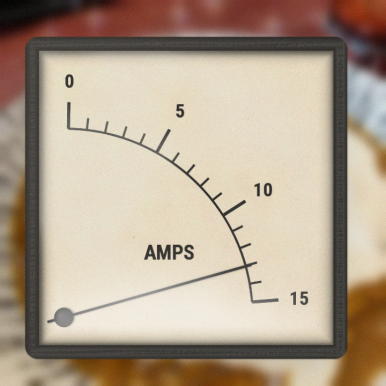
value=13 unit=A
